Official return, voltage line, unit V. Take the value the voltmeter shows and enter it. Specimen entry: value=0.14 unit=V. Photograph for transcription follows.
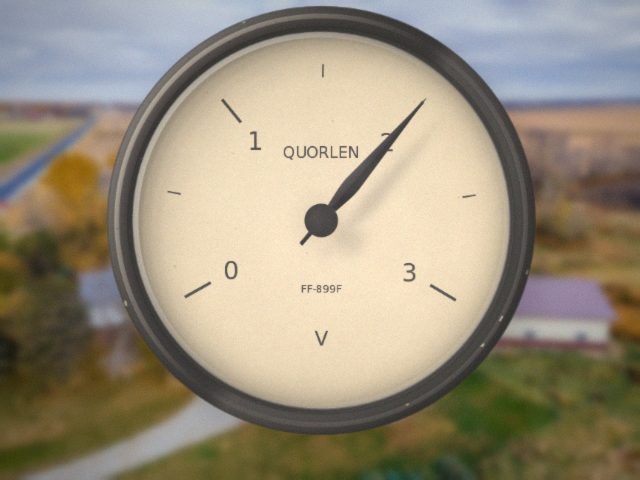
value=2 unit=V
